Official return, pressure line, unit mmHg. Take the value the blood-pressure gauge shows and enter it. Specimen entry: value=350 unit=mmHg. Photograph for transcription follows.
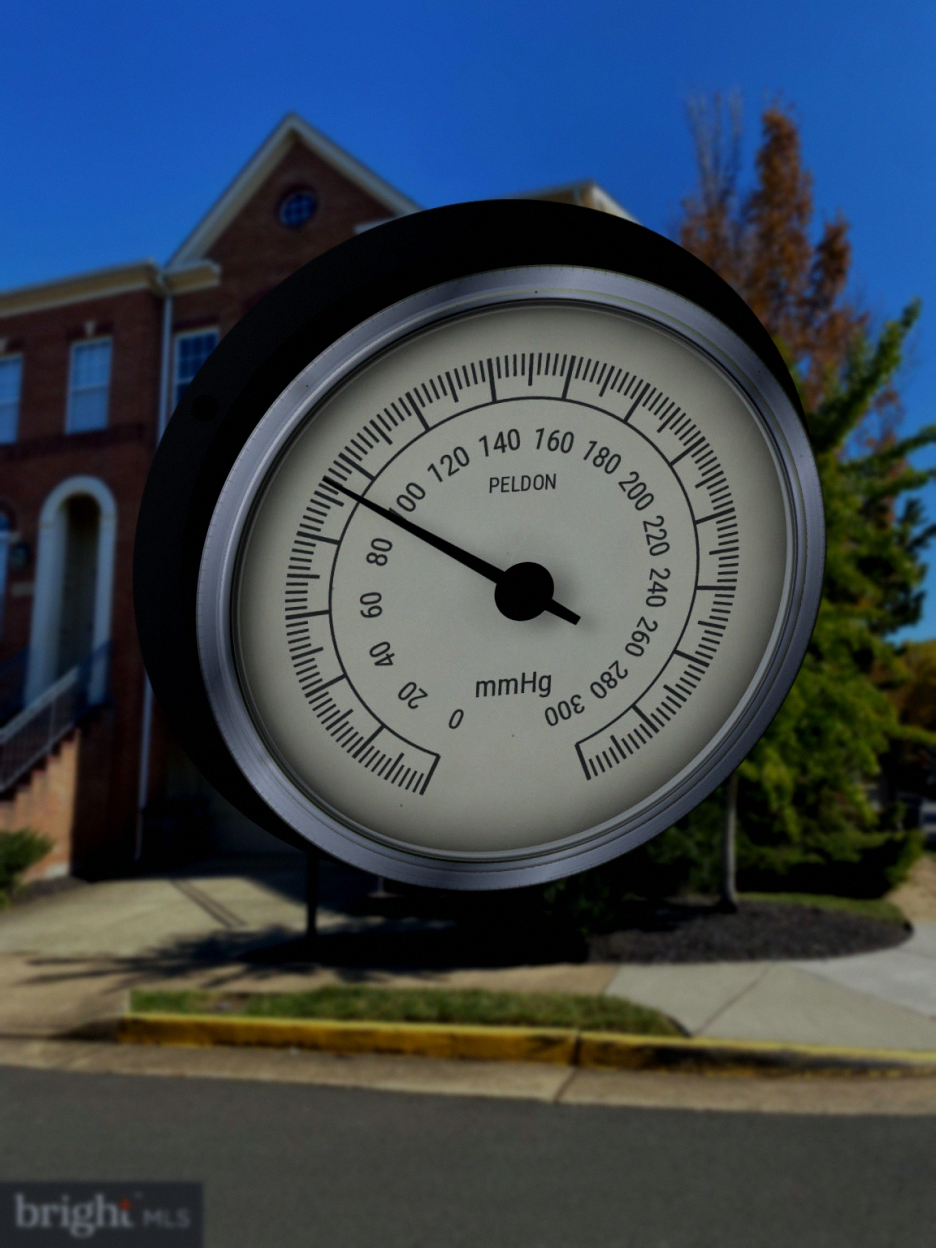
value=94 unit=mmHg
